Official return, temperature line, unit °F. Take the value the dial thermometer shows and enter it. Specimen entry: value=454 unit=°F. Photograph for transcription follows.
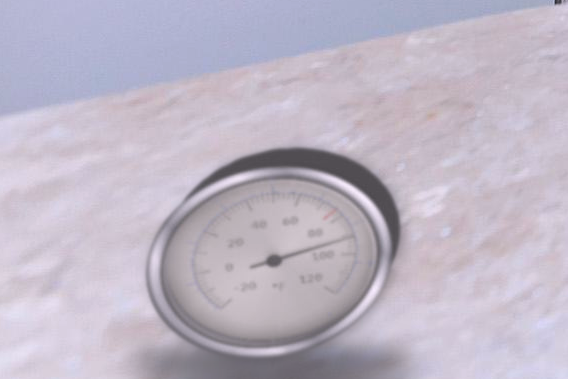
value=90 unit=°F
